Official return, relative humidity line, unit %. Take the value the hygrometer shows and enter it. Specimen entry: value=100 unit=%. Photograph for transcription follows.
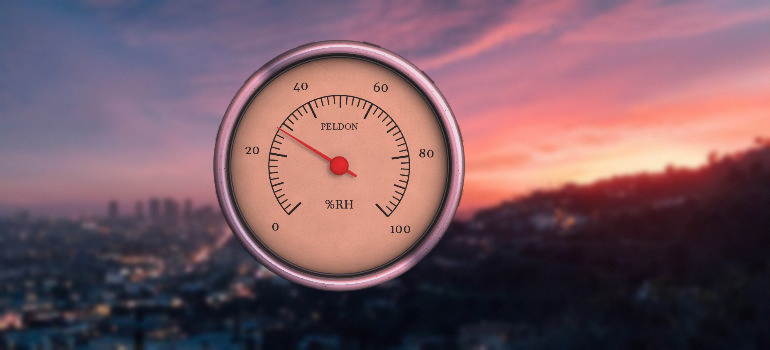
value=28 unit=%
